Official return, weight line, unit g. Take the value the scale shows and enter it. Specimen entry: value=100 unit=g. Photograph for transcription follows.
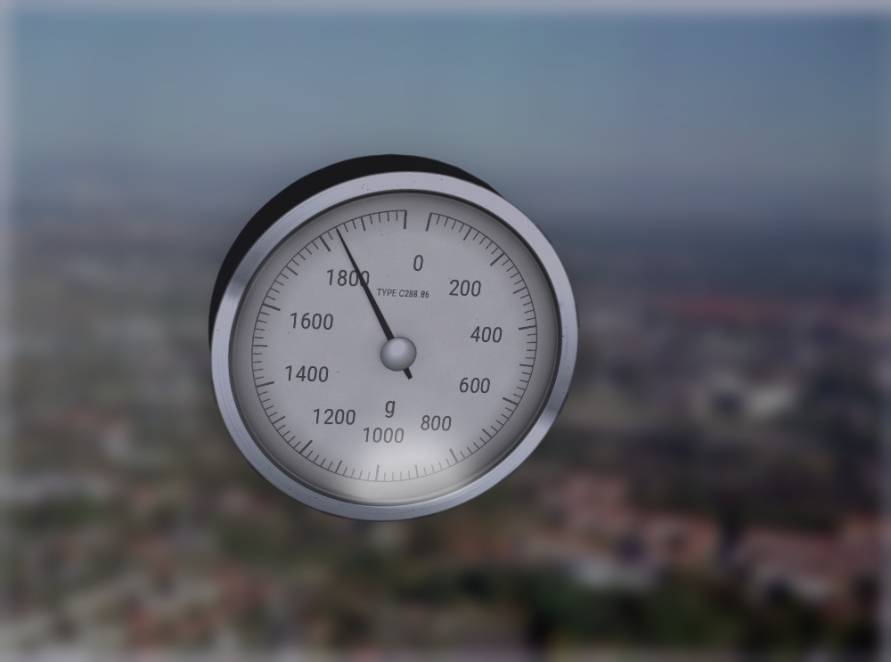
value=1840 unit=g
